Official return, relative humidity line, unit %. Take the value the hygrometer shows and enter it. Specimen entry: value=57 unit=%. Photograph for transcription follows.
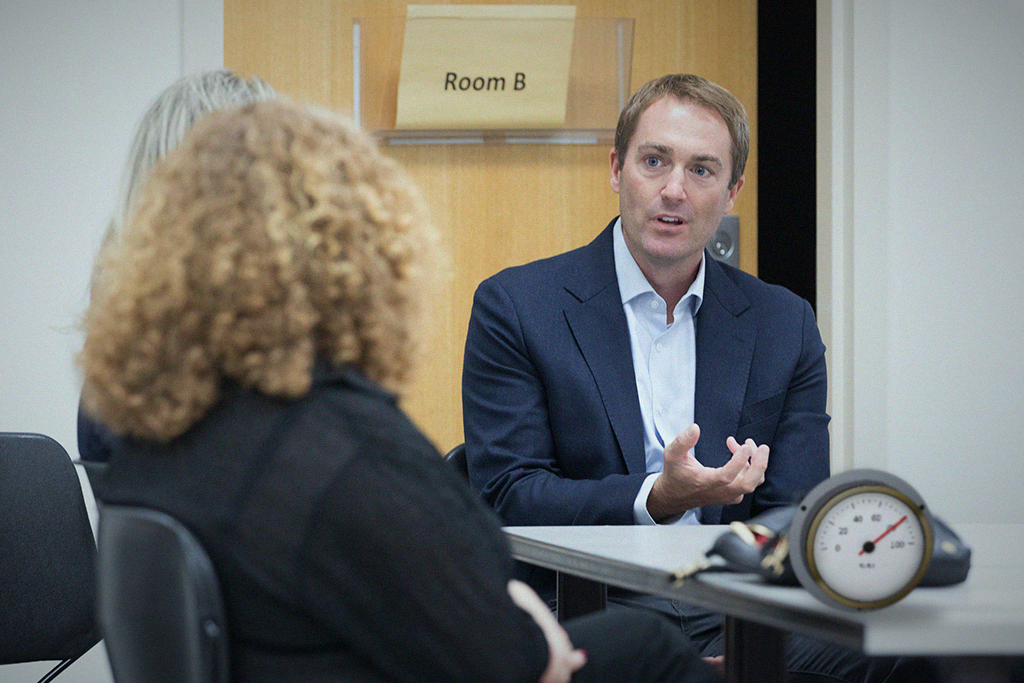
value=80 unit=%
